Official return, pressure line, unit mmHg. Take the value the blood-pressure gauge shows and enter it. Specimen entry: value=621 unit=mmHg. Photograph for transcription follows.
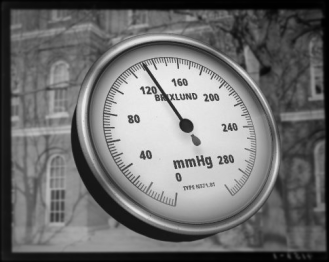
value=130 unit=mmHg
